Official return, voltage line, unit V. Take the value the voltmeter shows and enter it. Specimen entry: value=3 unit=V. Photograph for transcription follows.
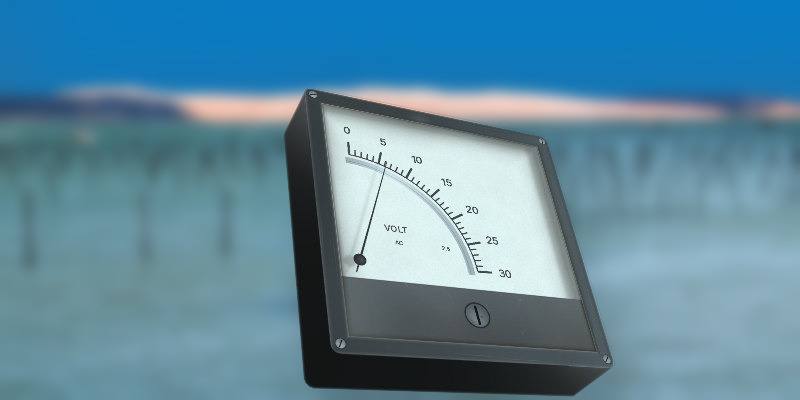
value=6 unit=V
